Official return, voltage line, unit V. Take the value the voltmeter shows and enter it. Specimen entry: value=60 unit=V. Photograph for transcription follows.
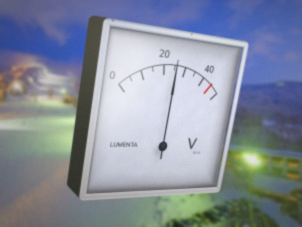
value=25 unit=V
